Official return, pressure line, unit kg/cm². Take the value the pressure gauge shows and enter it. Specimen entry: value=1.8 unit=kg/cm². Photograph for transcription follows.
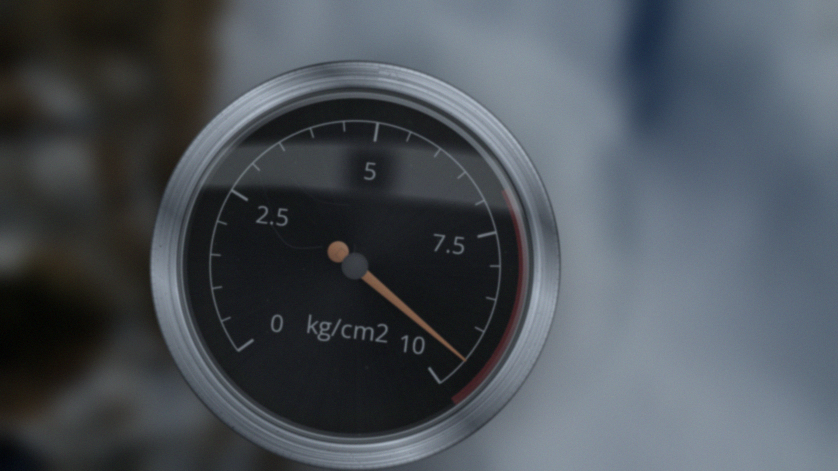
value=9.5 unit=kg/cm²
